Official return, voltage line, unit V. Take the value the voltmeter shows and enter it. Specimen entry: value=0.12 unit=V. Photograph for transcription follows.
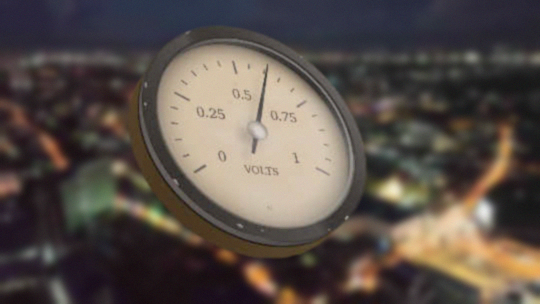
value=0.6 unit=V
